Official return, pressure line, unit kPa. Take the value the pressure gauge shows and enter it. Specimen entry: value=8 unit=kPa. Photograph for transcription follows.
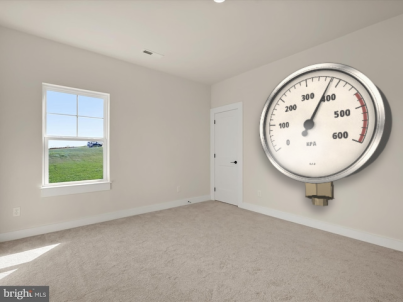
value=380 unit=kPa
